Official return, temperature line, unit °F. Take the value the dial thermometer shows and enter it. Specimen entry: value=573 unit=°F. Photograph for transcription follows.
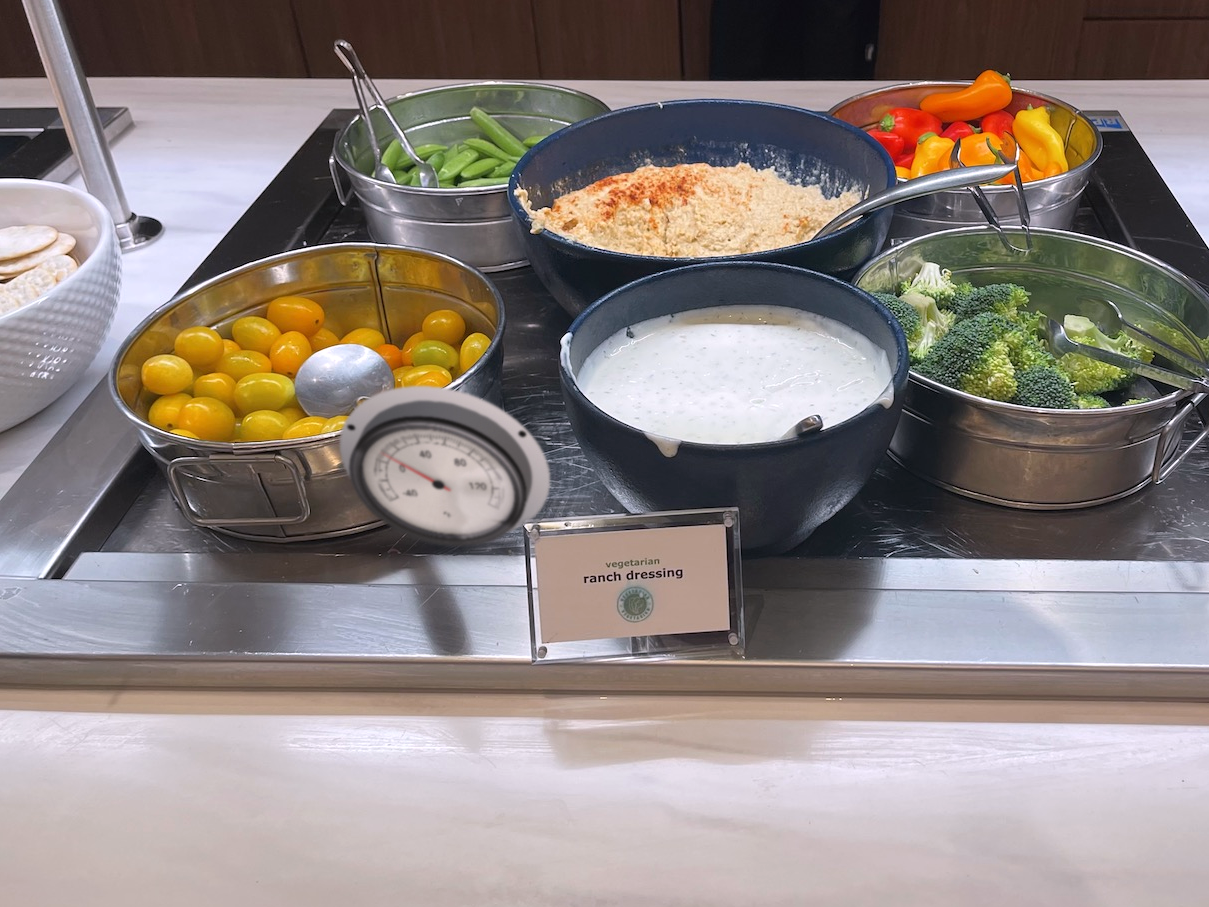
value=10 unit=°F
